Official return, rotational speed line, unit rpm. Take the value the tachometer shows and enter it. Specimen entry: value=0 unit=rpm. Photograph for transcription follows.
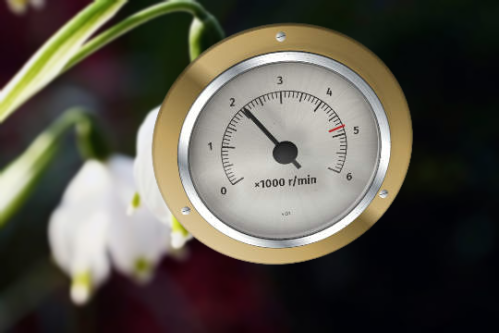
value=2100 unit=rpm
